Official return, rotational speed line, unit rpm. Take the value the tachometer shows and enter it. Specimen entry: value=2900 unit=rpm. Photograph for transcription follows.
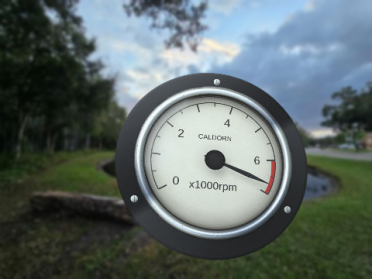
value=6750 unit=rpm
